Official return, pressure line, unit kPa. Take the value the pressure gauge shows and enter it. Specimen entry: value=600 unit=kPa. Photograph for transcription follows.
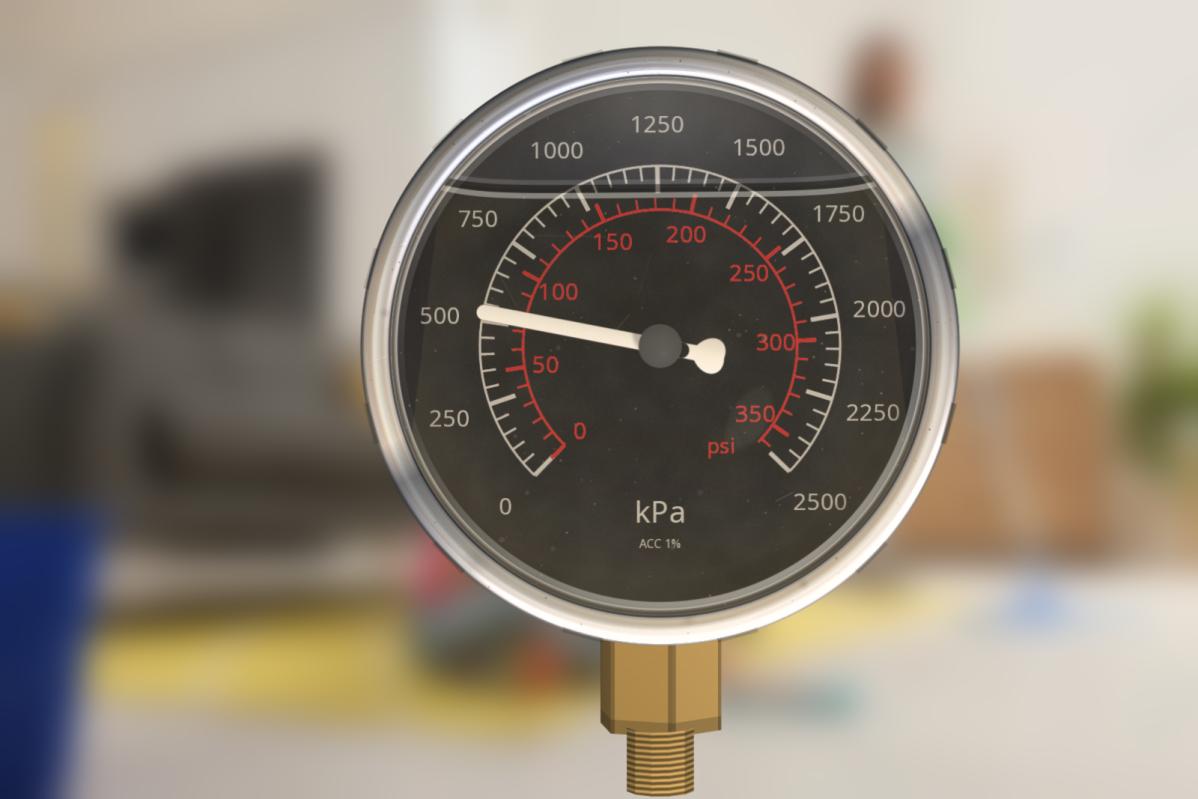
value=525 unit=kPa
